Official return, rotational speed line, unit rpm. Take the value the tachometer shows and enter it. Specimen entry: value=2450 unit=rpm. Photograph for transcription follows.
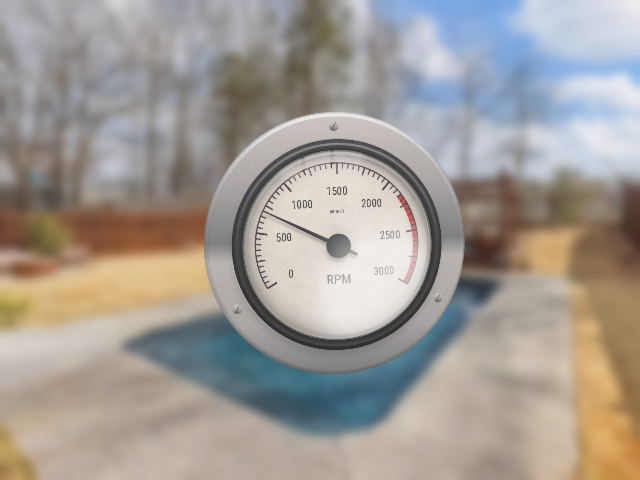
value=700 unit=rpm
